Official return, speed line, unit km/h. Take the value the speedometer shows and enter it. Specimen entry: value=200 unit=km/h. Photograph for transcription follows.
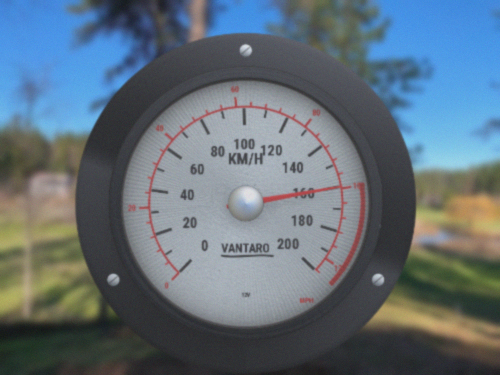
value=160 unit=km/h
